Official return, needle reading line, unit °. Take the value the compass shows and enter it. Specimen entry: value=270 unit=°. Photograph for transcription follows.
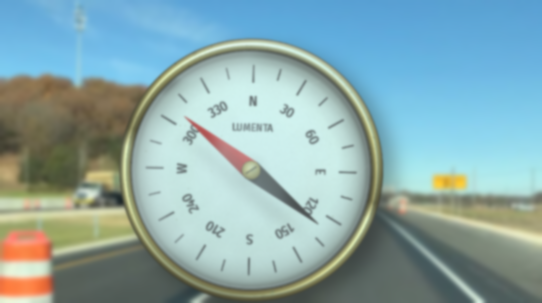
value=307.5 unit=°
